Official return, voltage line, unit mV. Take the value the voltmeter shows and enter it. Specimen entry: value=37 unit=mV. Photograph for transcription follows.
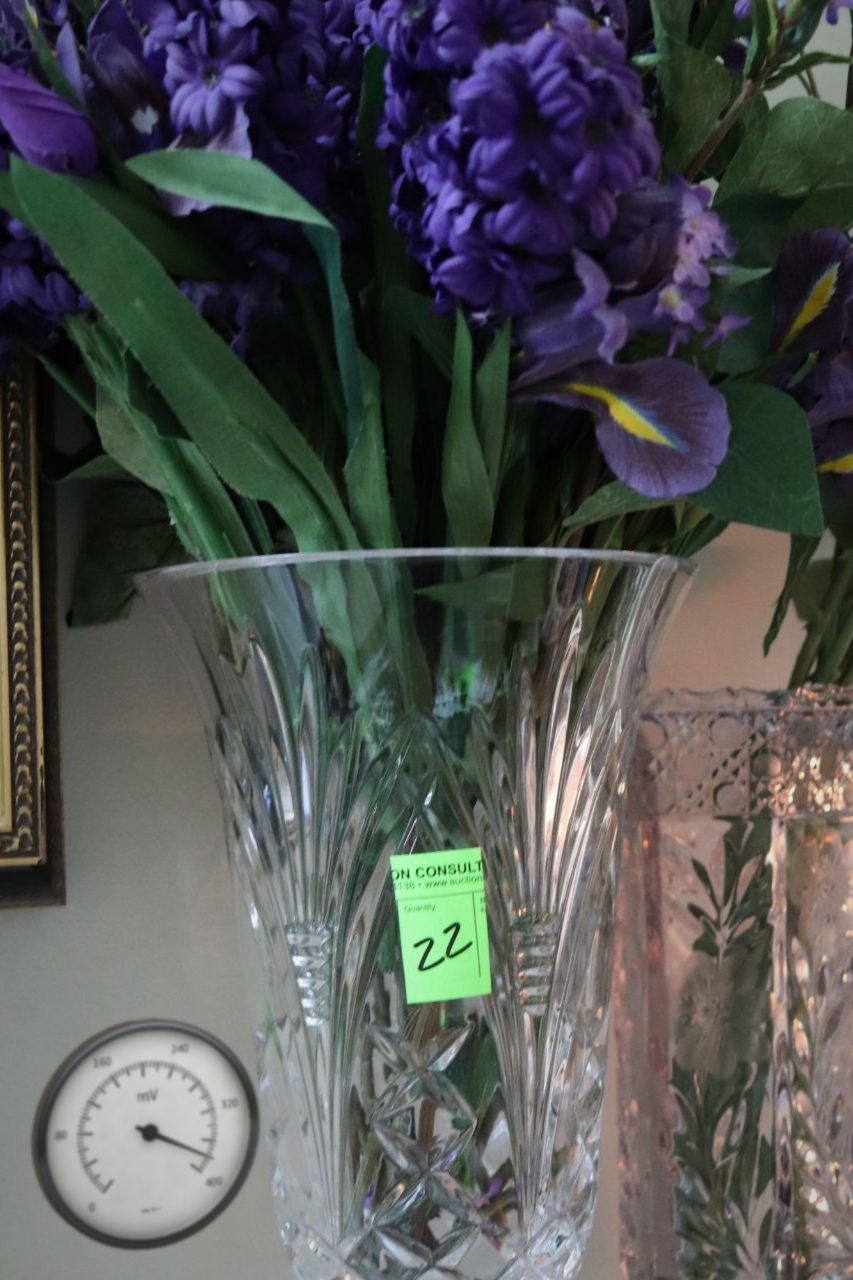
value=380 unit=mV
